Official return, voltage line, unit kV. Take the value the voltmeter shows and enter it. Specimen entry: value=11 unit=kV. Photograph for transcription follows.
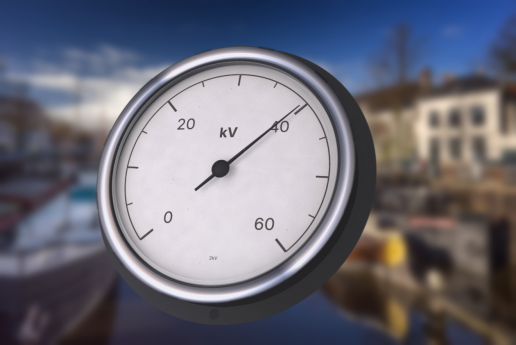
value=40 unit=kV
